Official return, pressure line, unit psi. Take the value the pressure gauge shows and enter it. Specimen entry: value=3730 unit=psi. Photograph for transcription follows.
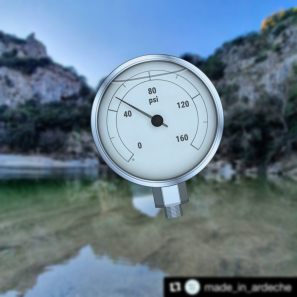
value=50 unit=psi
